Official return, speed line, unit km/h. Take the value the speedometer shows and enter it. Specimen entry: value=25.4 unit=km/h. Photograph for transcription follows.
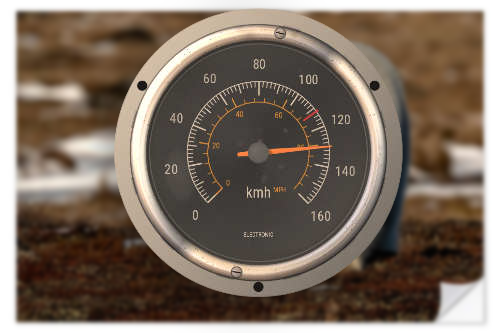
value=130 unit=km/h
